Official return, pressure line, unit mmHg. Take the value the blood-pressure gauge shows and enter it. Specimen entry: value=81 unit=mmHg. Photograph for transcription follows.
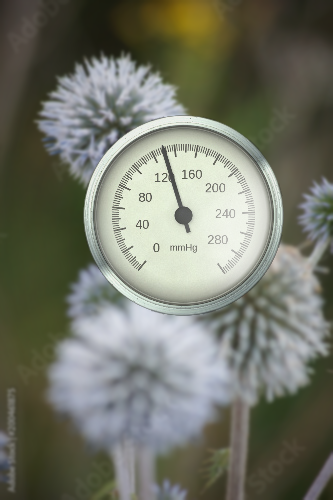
value=130 unit=mmHg
